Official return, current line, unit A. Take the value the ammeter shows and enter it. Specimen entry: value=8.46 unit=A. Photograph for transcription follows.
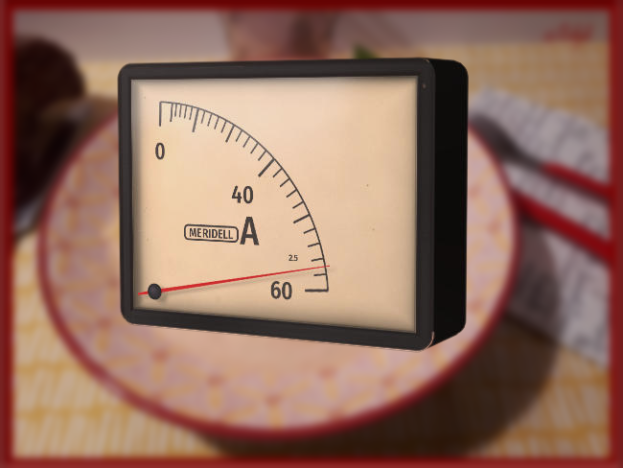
value=57 unit=A
